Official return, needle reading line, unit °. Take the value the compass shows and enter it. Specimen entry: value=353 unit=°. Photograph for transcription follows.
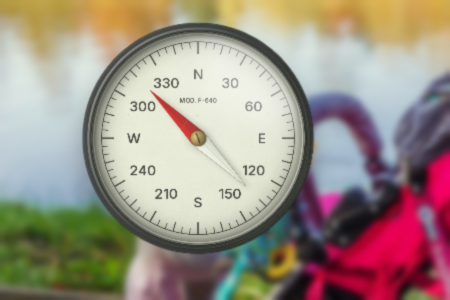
value=315 unit=°
